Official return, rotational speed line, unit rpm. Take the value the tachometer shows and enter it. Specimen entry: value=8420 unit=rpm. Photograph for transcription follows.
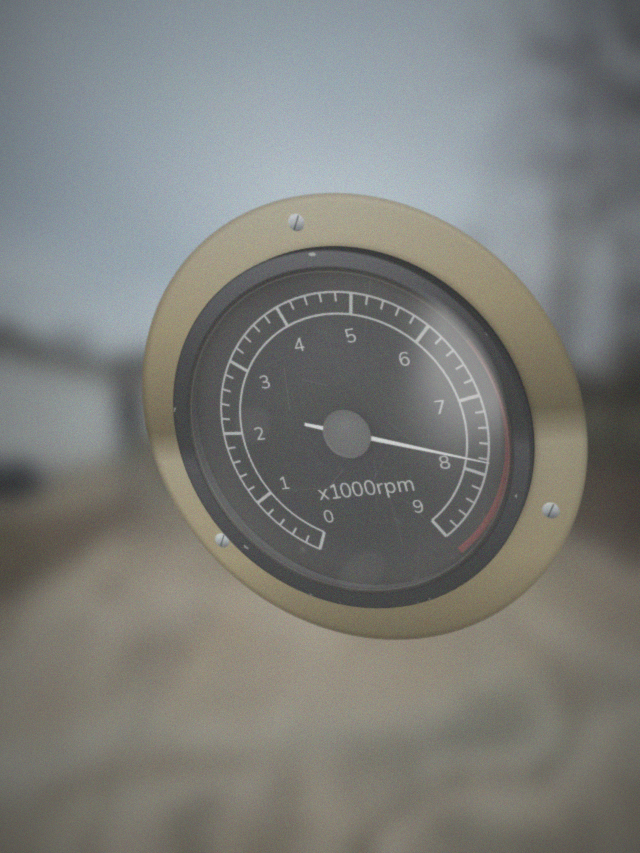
value=7800 unit=rpm
